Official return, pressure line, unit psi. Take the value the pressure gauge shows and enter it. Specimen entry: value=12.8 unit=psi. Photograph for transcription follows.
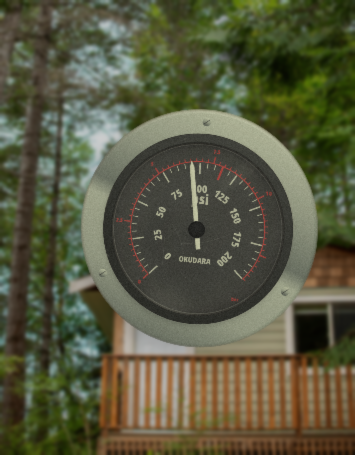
value=95 unit=psi
